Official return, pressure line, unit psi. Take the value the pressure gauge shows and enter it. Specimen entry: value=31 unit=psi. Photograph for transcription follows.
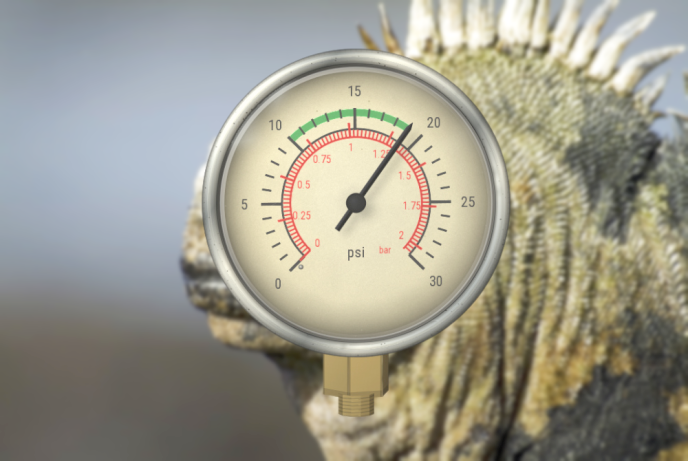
value=19 unit=psi
